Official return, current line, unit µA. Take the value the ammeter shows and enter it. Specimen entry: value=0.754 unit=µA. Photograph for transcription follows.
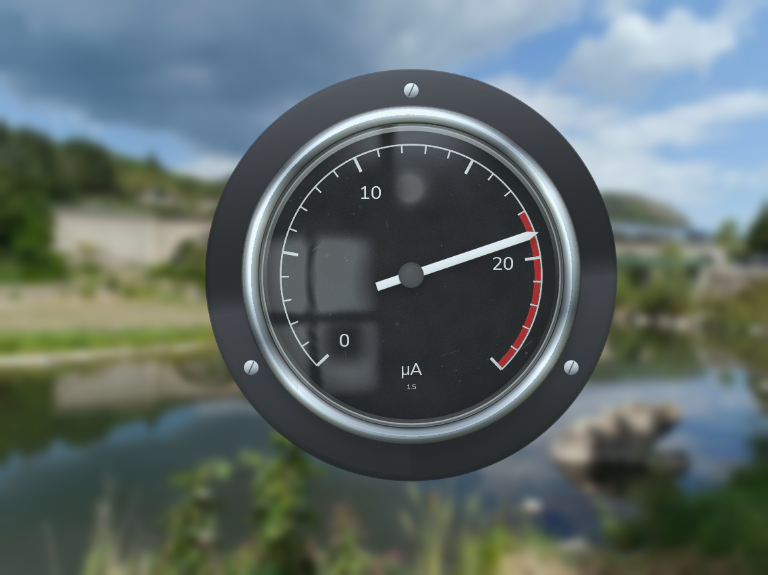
value=19 unit=µA
